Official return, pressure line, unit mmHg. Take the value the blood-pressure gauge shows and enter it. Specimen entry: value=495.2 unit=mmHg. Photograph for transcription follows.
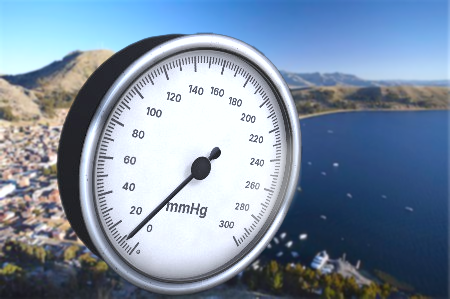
value=10 unit=mmHg
